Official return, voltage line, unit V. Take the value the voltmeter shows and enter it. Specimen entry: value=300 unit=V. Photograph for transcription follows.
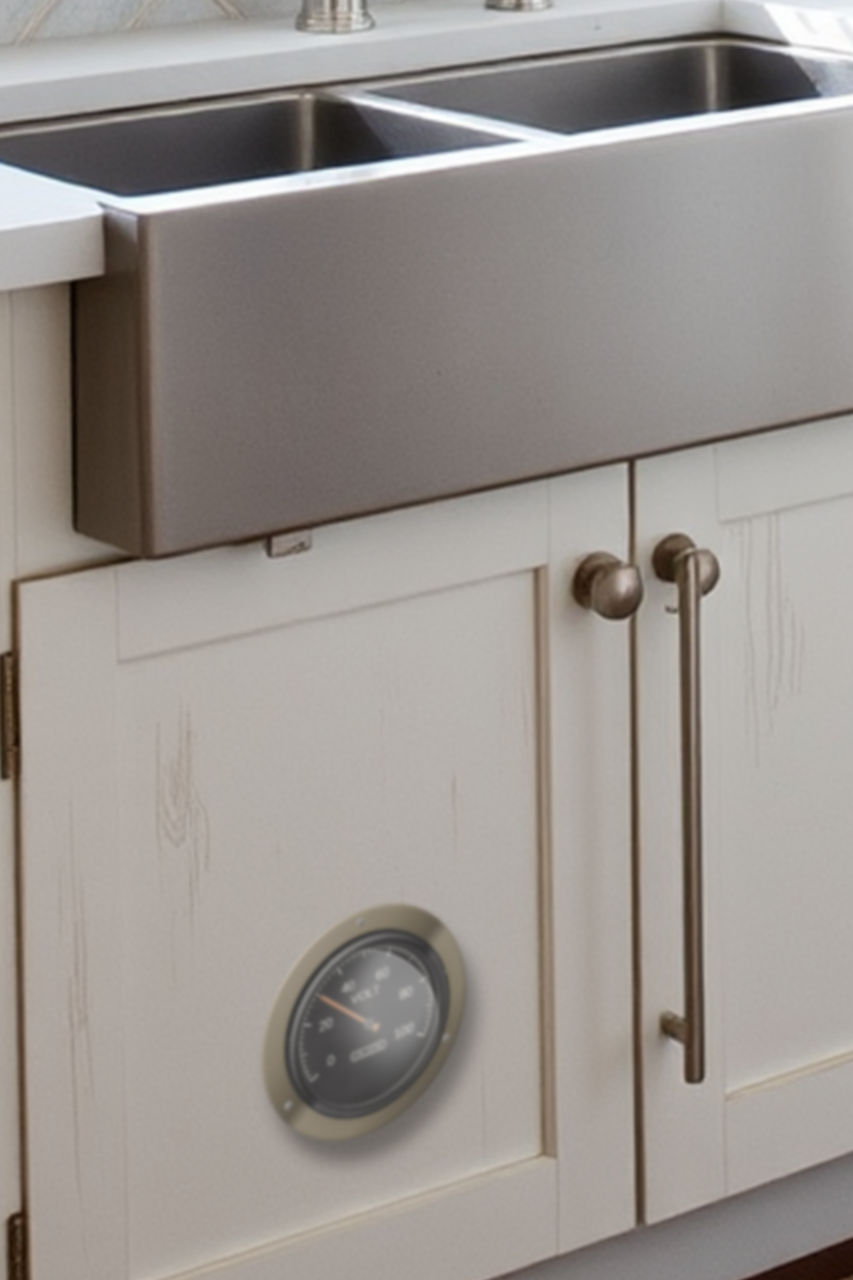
value=30 unit=V
